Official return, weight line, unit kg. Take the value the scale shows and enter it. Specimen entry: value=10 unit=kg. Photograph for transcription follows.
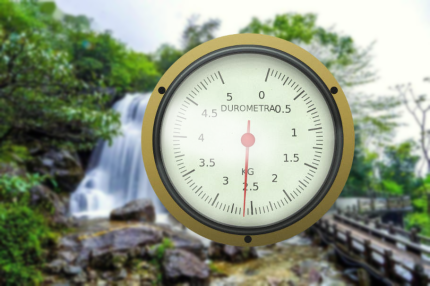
value=2.6 unit=kg
